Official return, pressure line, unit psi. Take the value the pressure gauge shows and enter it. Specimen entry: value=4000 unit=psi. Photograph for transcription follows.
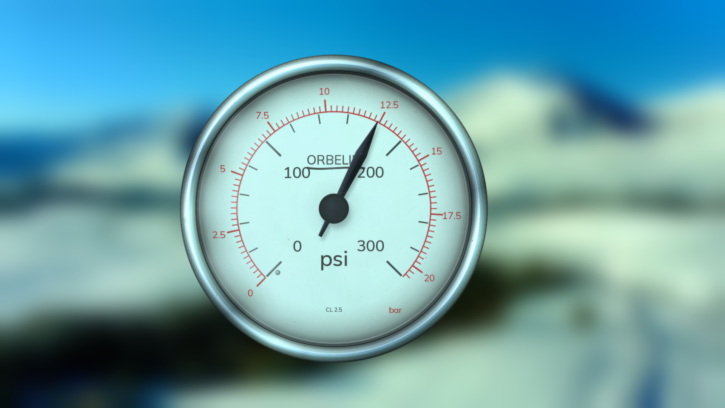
value=180 unit=psi
